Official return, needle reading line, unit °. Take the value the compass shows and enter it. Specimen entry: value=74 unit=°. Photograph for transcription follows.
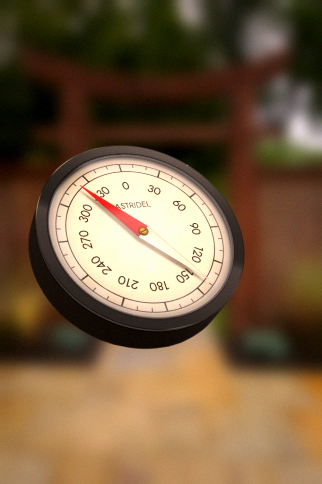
value=320 unit=°
